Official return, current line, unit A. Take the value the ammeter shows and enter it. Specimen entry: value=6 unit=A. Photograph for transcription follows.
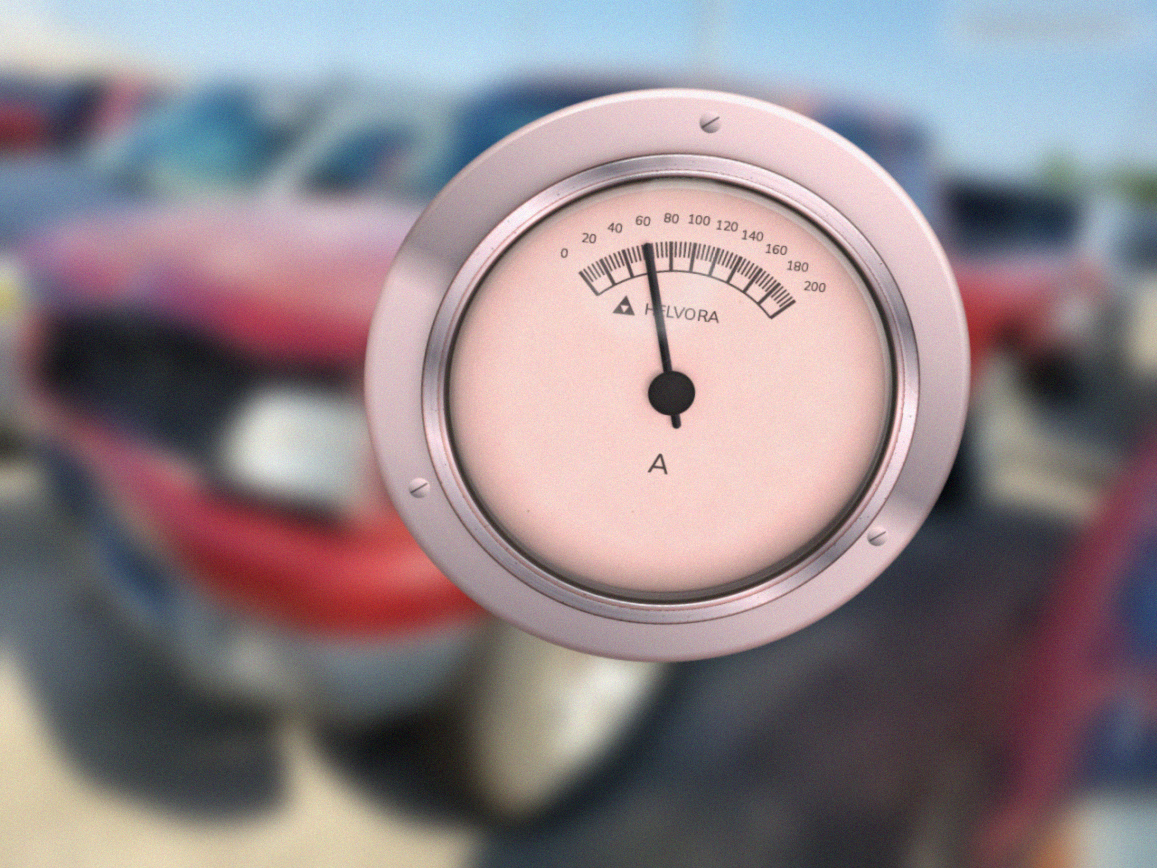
value=60 unit=A
